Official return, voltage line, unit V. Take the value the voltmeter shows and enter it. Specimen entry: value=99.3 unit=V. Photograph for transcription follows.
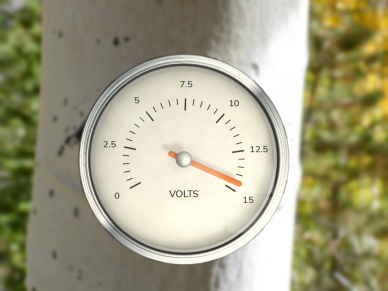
value=14.5 unit=V
